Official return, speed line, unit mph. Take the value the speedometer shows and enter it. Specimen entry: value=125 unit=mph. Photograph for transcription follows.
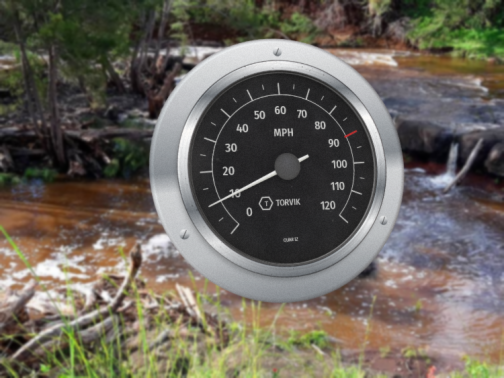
value=10 unit=mph
